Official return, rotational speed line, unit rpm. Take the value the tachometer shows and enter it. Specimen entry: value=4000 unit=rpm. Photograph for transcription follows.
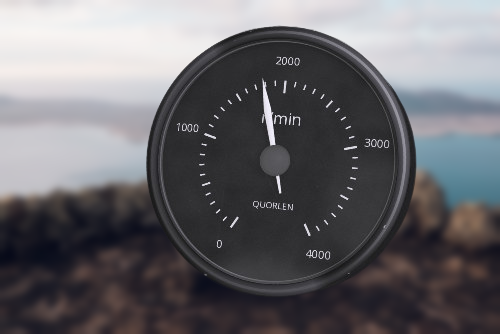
value=1800 unit=rpm
